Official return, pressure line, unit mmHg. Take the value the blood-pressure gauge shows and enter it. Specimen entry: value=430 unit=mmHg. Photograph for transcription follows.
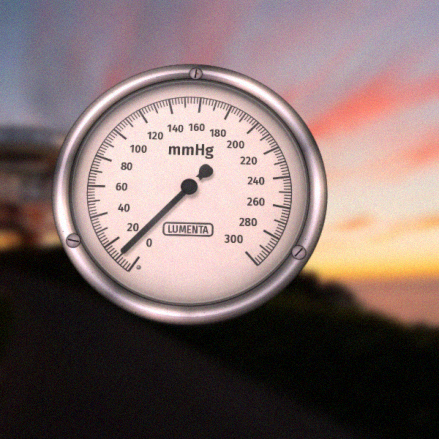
value=10 unit=mmHg
